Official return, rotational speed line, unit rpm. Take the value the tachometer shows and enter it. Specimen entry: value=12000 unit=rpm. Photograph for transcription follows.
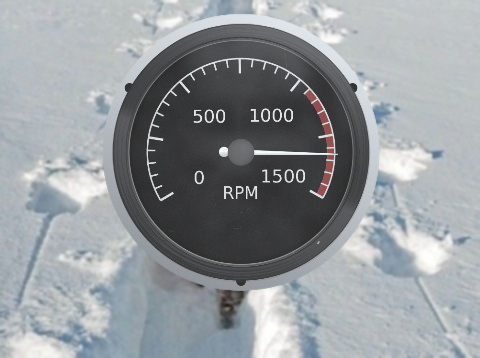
value=1325 unit=rpm
